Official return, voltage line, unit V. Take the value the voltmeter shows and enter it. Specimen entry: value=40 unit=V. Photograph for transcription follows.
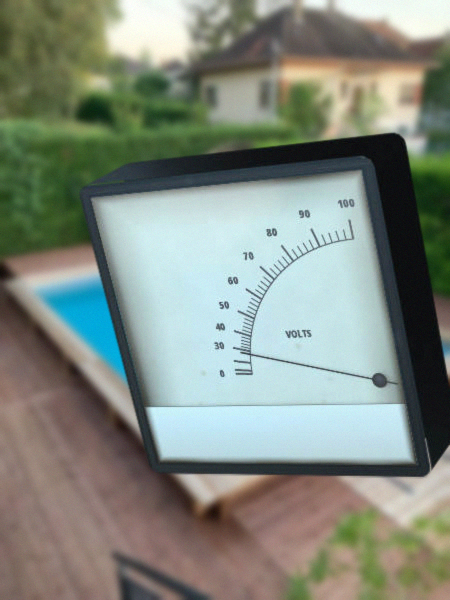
value=30 unit=V
